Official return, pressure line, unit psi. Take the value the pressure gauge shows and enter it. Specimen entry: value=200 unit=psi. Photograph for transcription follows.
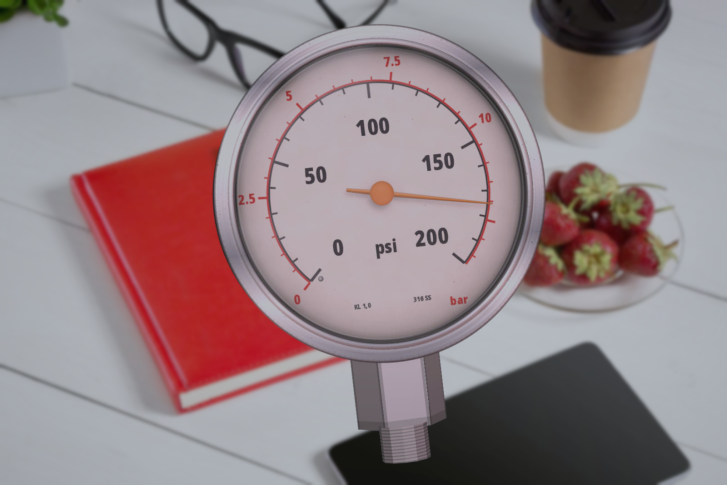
value=175 unit=psi
